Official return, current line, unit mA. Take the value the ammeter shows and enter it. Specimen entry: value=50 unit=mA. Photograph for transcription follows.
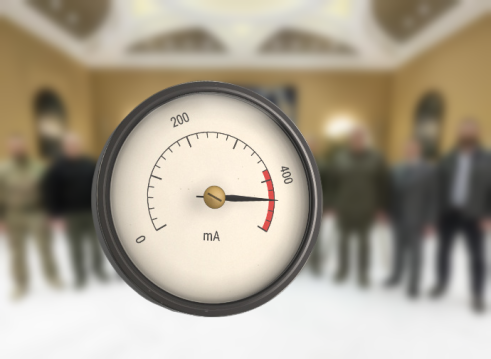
value=440 unit=mA
